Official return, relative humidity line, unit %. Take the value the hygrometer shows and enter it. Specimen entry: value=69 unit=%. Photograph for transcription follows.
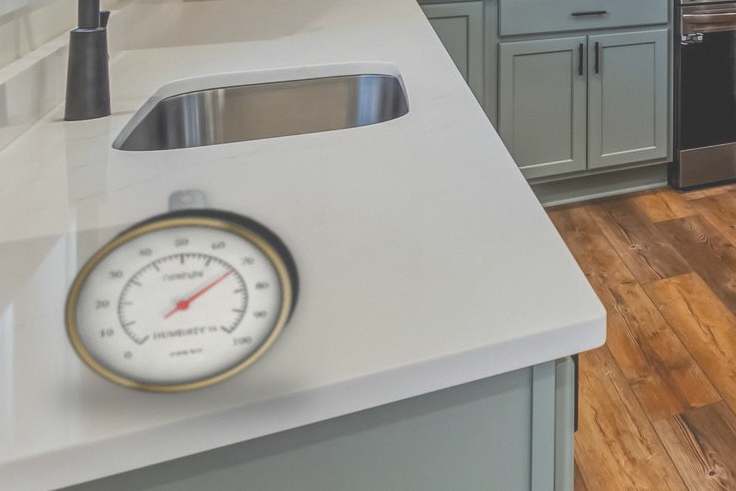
value=70 unit=%
